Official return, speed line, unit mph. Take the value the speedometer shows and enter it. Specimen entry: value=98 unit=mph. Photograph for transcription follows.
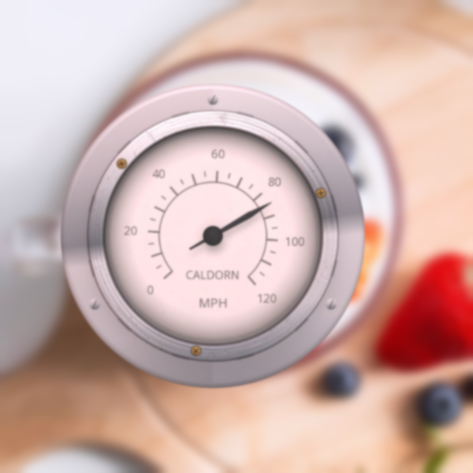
value=85 unit=mph
